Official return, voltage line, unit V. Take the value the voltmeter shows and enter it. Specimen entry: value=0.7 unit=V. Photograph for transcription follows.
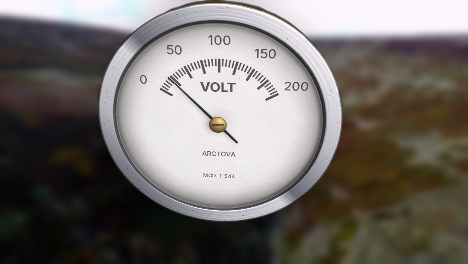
value=25 unit=V
